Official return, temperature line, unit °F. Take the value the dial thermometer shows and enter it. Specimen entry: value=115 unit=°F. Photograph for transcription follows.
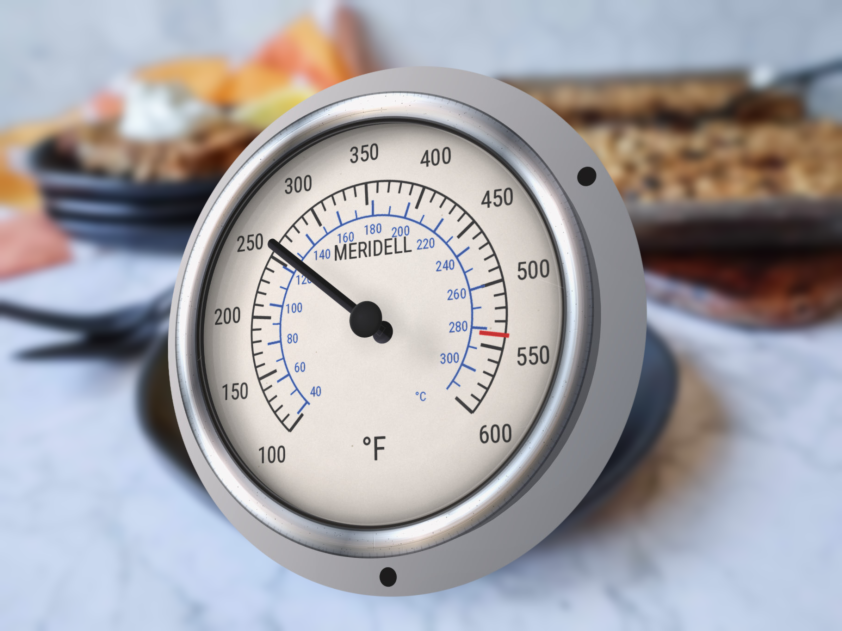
value=260 unit=°F
